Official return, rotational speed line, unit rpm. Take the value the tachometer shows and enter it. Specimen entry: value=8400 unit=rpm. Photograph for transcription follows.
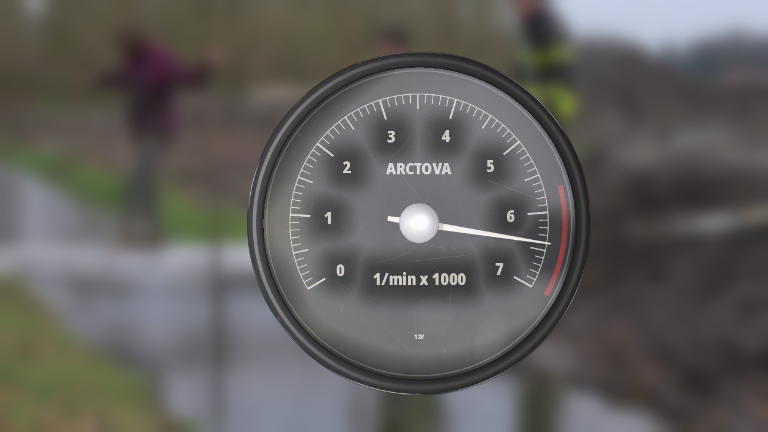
value=6400 unit=rpm
